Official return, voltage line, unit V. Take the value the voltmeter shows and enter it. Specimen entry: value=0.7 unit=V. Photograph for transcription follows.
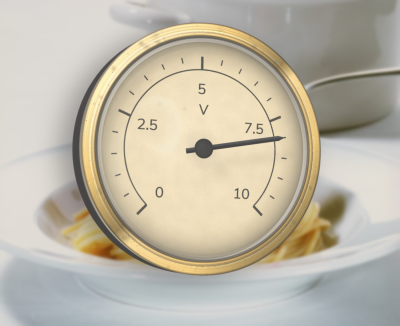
value=8 unit=V
